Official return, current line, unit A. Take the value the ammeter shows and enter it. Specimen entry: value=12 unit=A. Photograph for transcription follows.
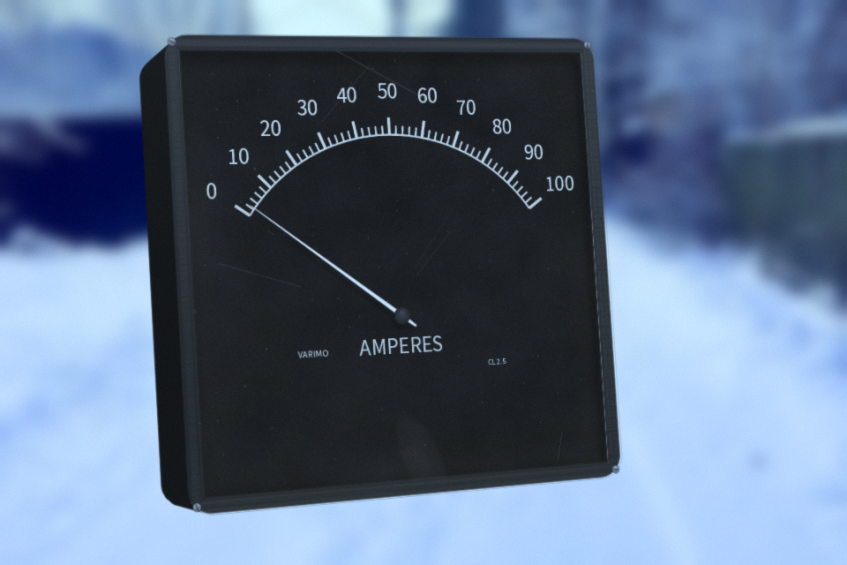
value=2 unit=A
